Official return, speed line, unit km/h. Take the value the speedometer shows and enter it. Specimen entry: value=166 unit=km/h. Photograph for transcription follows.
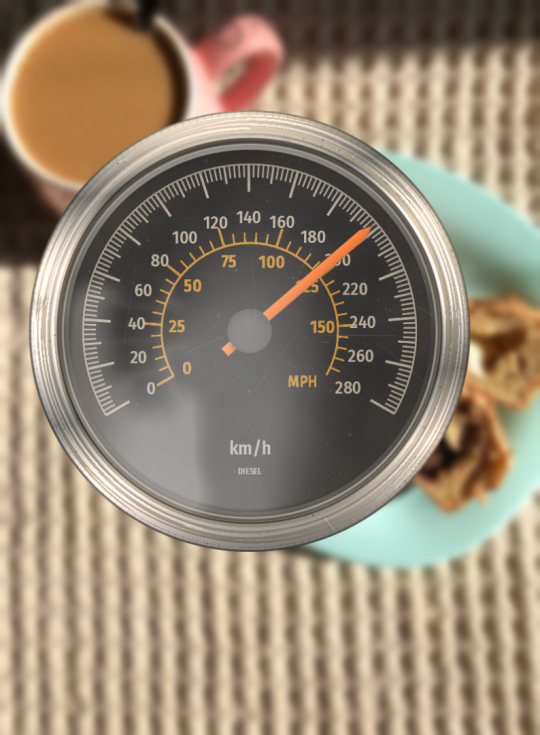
value=198 unit=km/h
